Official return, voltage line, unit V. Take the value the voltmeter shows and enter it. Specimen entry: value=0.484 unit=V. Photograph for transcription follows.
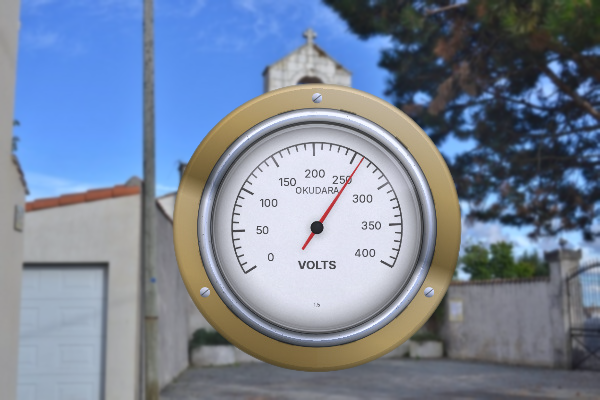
value=260 unit=V
